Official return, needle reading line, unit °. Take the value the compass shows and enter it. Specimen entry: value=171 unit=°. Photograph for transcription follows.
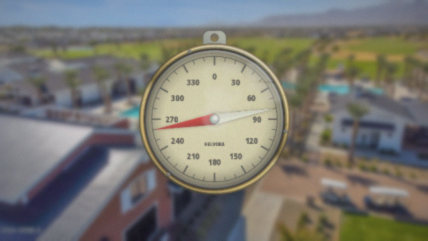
value=260 unit=°
